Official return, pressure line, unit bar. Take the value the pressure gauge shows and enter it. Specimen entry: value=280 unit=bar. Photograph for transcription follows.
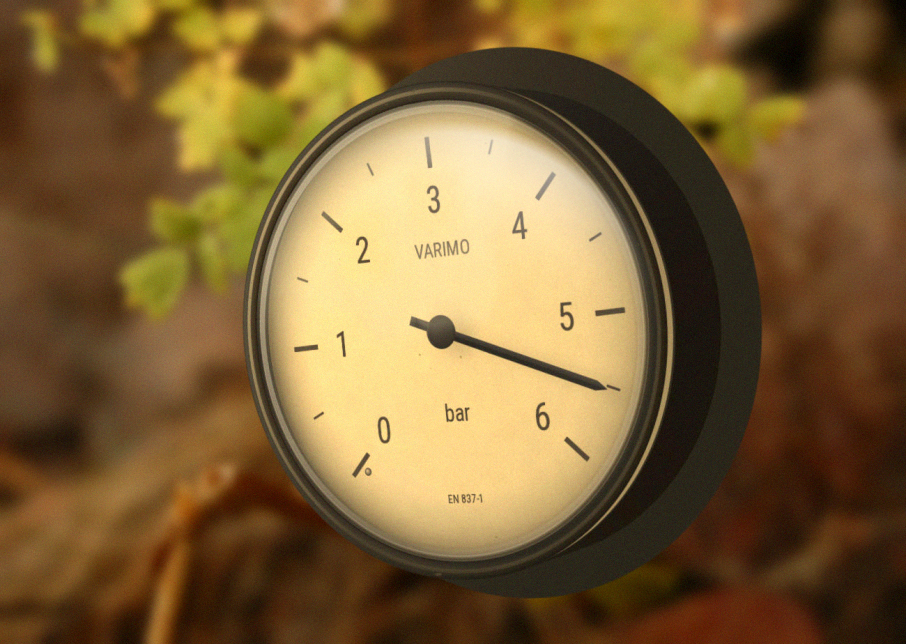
value=5.5 unit=bar
